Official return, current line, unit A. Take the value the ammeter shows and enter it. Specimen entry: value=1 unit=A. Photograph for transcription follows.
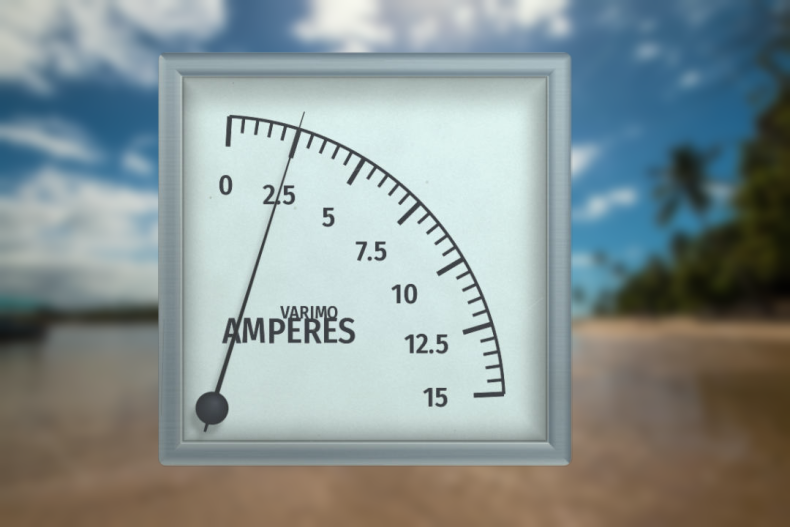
value=2.5 unit=A
